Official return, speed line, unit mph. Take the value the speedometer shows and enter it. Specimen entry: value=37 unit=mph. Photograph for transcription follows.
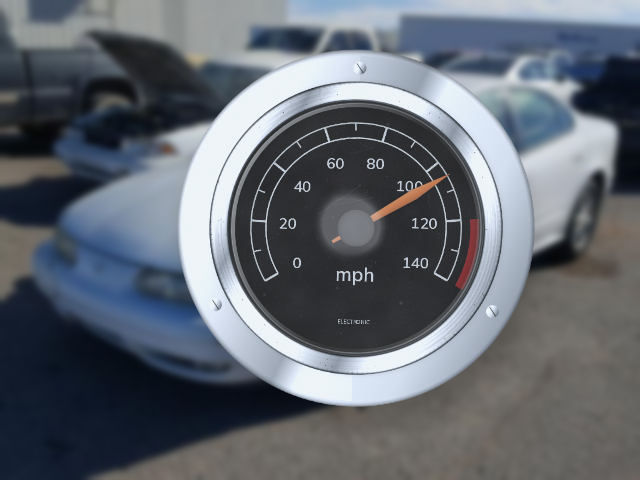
value=105 unit=mph
